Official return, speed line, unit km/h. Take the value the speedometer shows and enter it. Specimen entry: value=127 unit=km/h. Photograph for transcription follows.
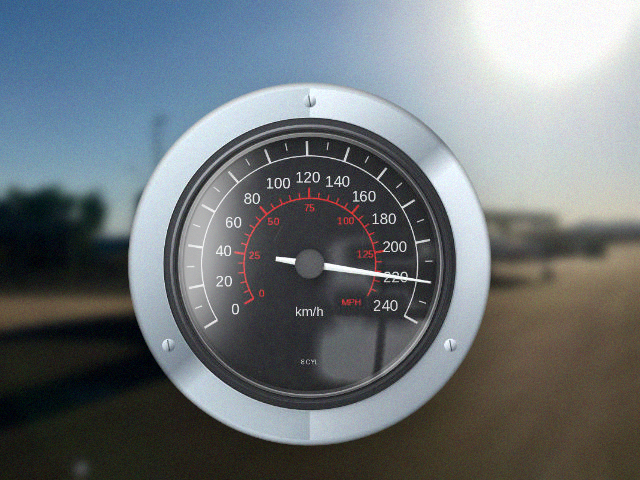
value=220 unit=km/h
